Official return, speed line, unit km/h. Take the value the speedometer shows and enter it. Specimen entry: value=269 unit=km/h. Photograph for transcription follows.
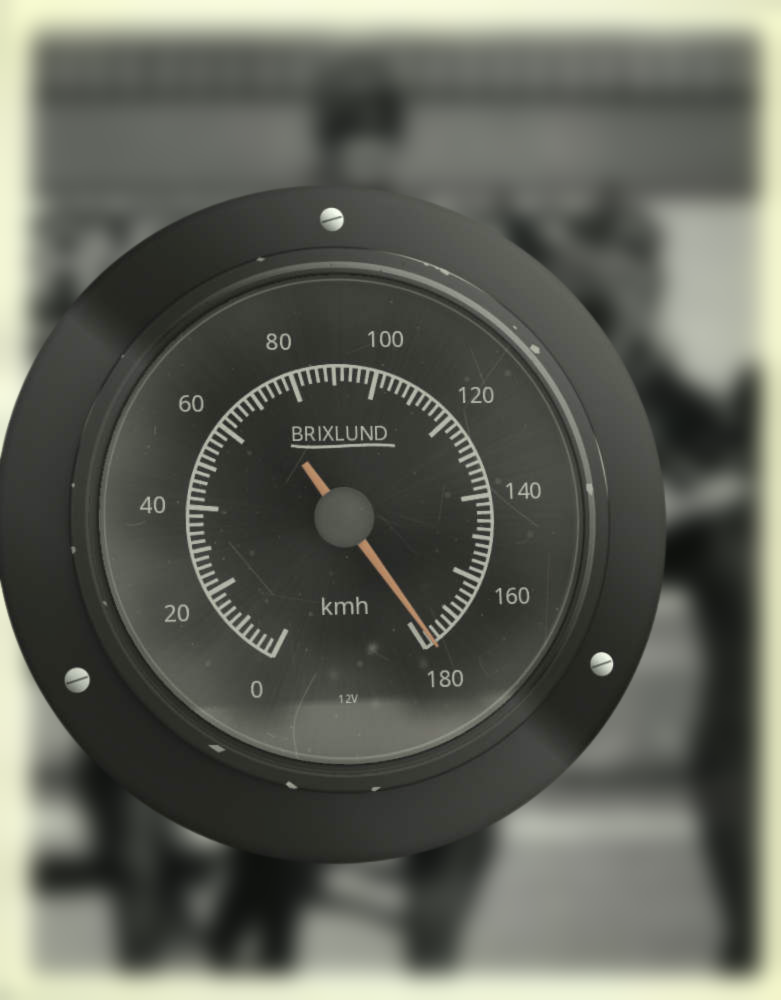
value=178 unit=km/h
